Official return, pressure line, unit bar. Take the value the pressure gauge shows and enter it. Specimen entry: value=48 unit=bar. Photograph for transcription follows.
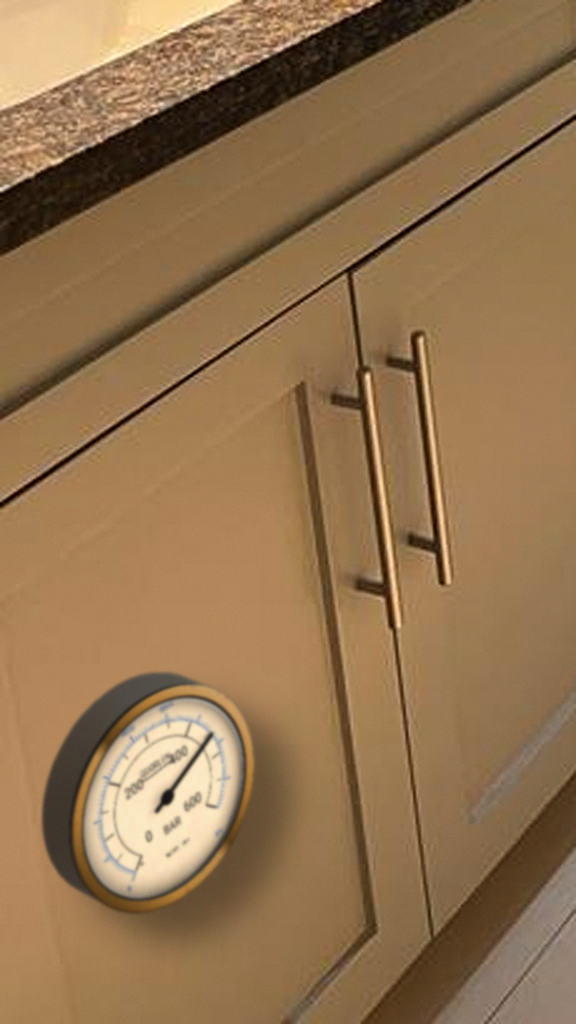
value=450 unit=bar
